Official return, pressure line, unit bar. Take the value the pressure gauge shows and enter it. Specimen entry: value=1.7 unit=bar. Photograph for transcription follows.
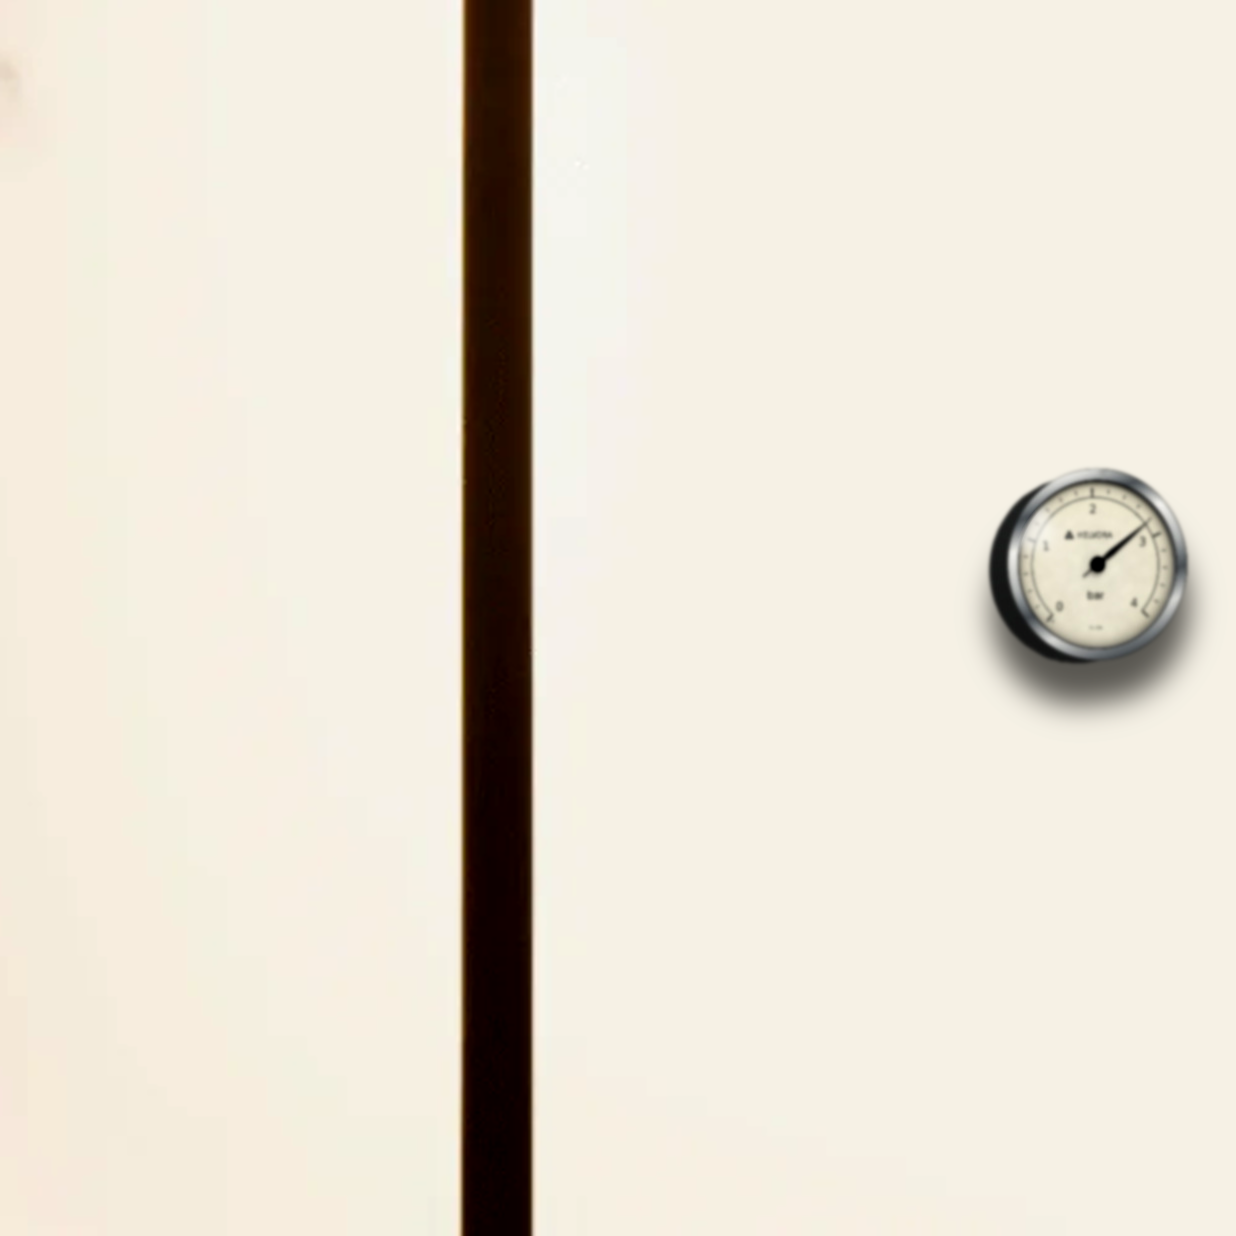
value=2.8 unit=bar
